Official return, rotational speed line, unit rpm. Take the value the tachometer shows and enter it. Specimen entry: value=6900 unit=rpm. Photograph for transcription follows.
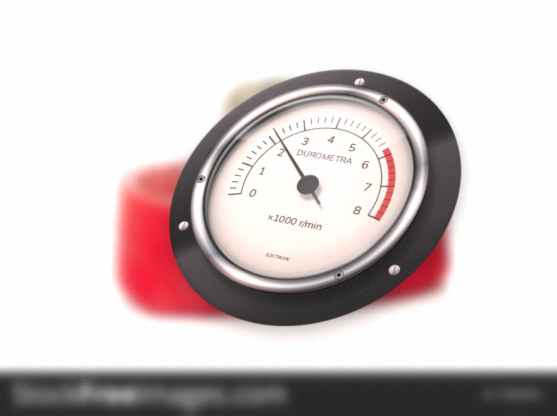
value=2200 unit=rpm
